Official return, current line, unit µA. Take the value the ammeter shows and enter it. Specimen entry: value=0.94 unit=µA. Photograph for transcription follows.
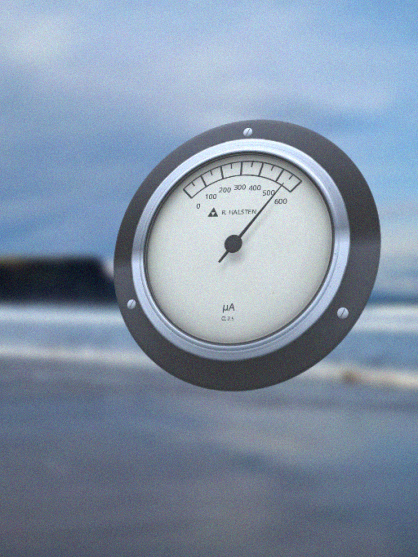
value=550 unit=µA
